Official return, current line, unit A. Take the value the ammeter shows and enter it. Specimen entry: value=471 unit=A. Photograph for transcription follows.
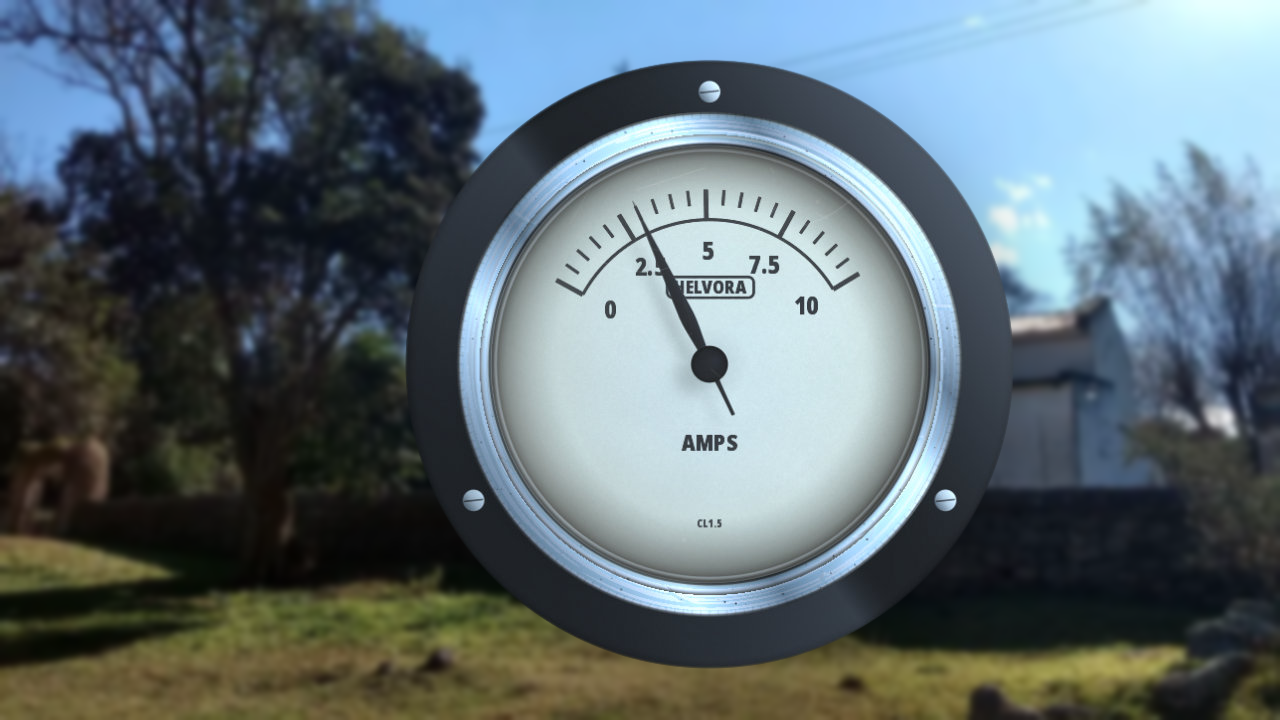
value=3 unit=A
